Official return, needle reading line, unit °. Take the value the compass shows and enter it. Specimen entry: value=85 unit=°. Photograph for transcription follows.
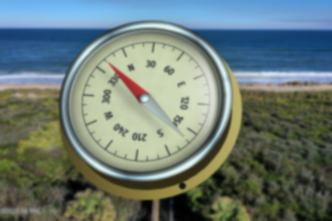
value=340 unit=°
